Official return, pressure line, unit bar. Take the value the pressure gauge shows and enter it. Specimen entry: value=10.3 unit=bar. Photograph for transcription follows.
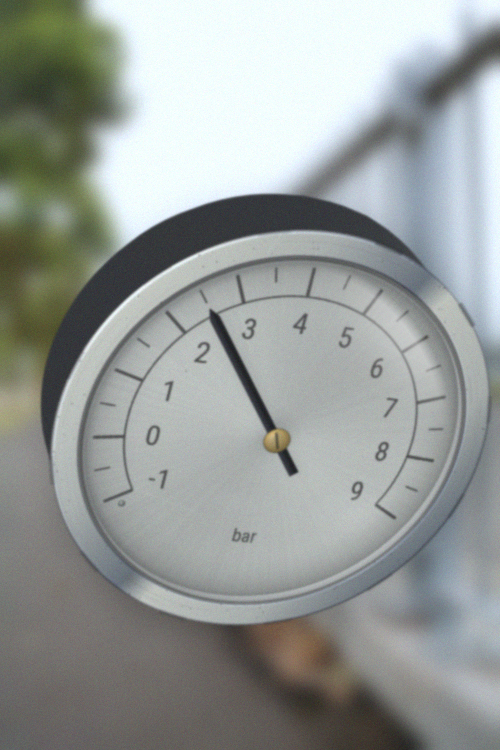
value=2.5 unit=bar
